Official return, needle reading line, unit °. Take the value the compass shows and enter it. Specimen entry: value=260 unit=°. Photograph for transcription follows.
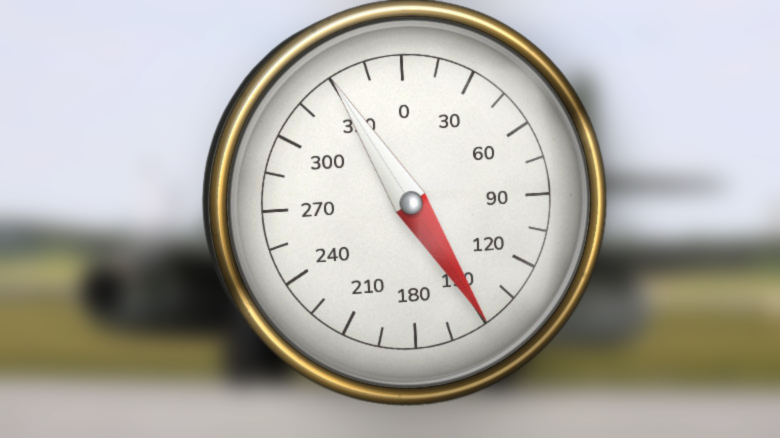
value=150 unit=°
